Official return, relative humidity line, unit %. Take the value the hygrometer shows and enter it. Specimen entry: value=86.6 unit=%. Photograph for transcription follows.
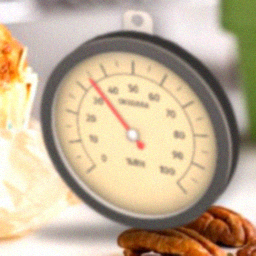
value=35 unit=%
